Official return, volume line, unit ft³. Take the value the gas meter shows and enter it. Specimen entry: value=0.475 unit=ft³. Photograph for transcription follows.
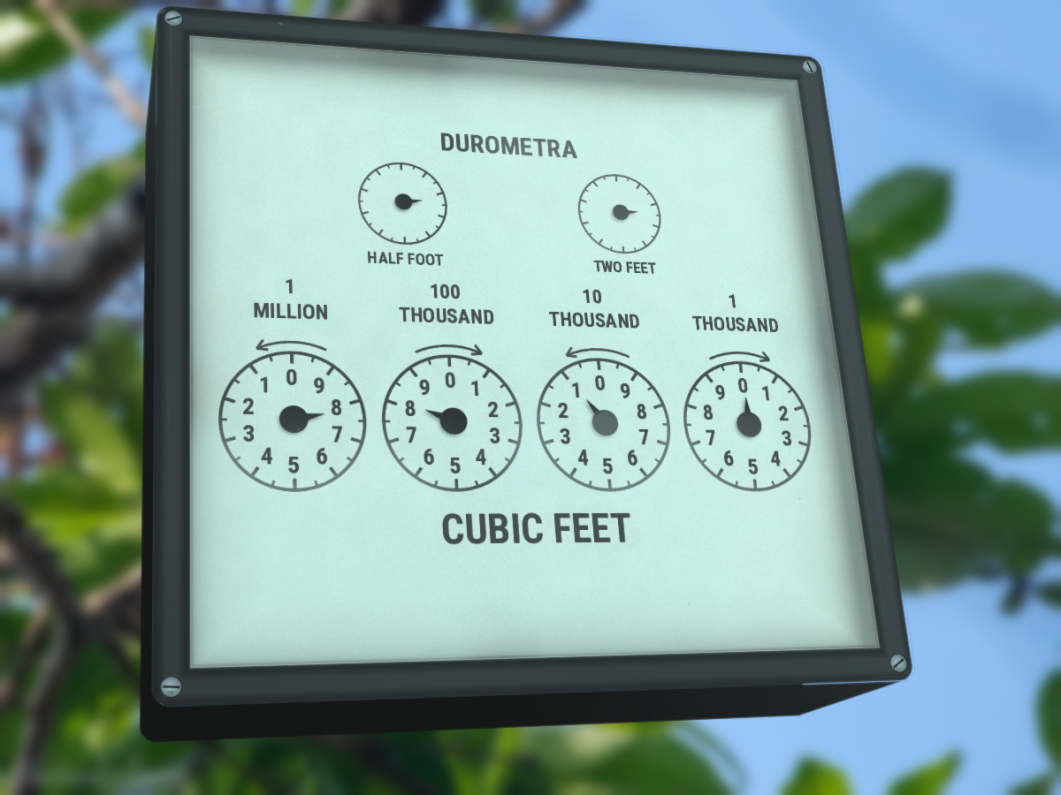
value=781000 unit=ft³
